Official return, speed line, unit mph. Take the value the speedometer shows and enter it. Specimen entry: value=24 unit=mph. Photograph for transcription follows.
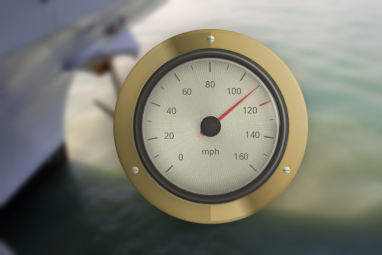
value=110 unit=mph
